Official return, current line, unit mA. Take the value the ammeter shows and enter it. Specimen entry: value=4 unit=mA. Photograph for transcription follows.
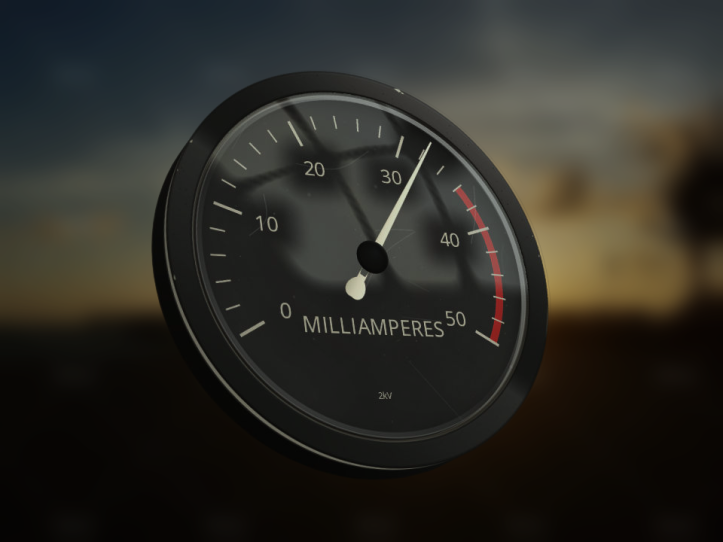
value=32 unit=mA
